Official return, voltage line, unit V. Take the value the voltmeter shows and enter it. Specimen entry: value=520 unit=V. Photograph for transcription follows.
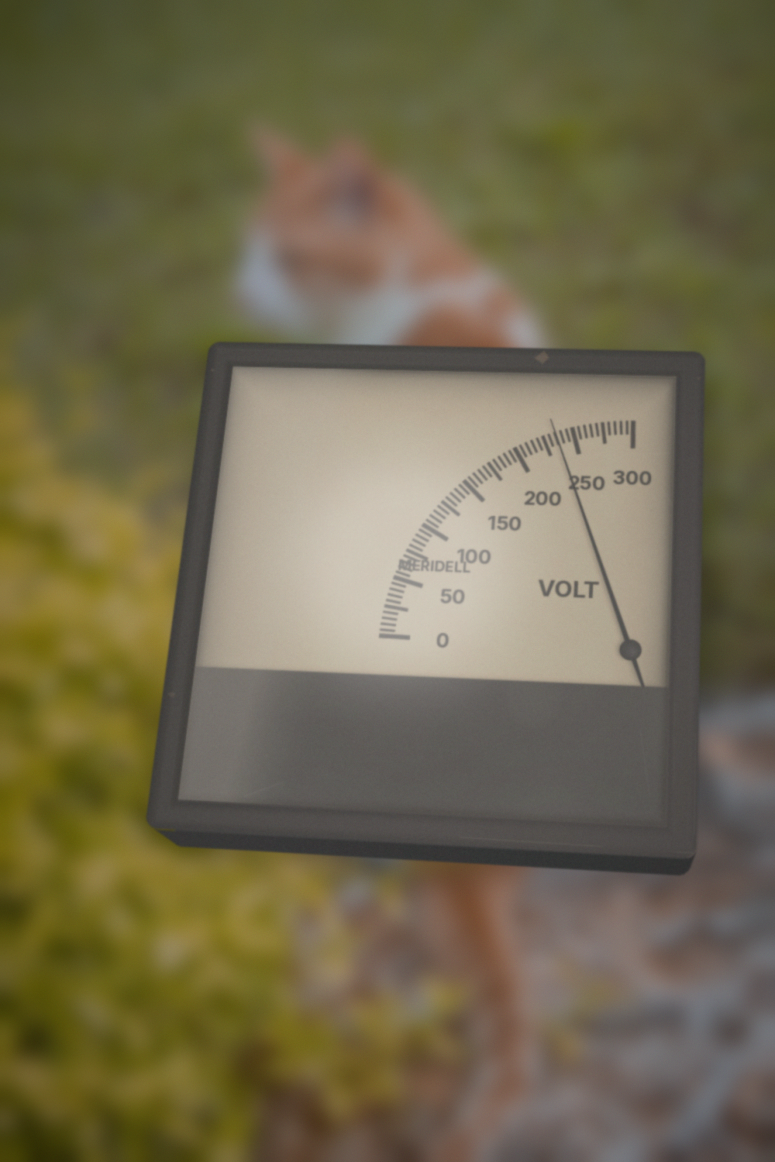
value=235 unit=V
